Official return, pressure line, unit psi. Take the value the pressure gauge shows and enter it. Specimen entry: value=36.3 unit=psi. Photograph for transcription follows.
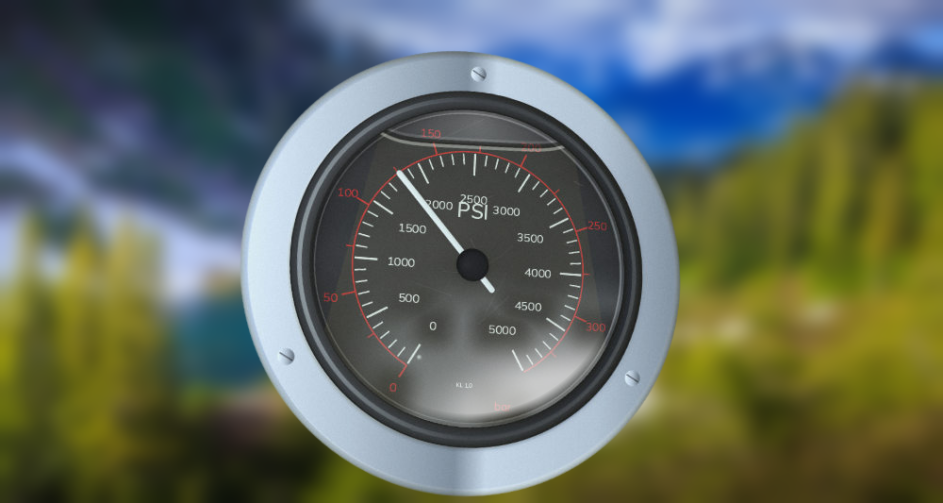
value=1800 unit=psi
